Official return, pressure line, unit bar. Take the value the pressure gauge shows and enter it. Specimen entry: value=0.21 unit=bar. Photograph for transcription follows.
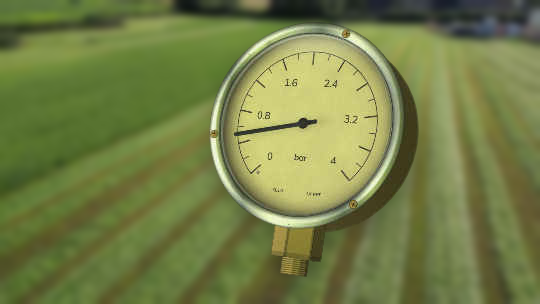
value=0.5 unit=bar
